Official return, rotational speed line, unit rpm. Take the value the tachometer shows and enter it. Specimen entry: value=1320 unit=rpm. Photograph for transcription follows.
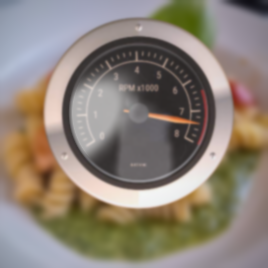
value=7400 unit=rpm
